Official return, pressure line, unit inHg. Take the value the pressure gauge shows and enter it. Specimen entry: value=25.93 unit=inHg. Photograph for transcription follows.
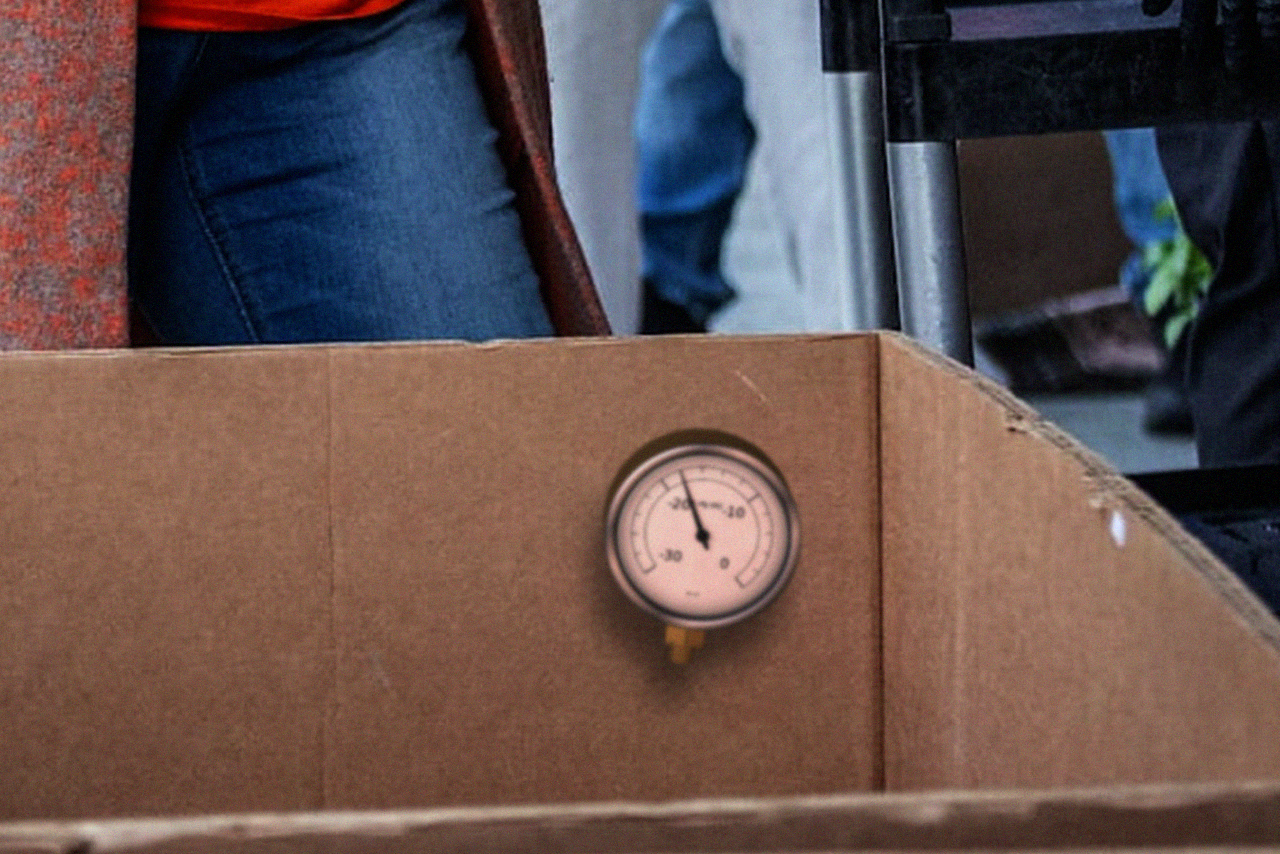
value=-18 unit=inHg
